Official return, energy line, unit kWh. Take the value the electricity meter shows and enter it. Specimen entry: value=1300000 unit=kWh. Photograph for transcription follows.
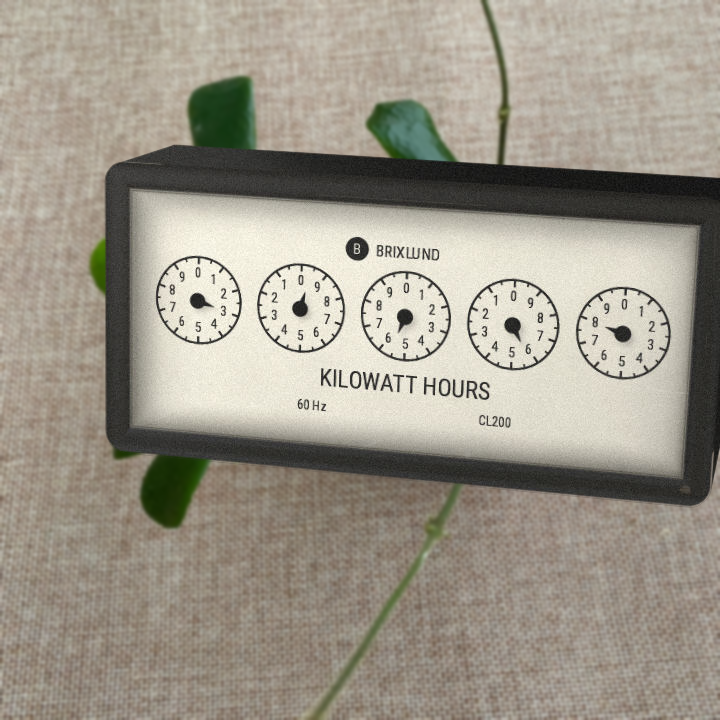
value=29558 unit=kWh
